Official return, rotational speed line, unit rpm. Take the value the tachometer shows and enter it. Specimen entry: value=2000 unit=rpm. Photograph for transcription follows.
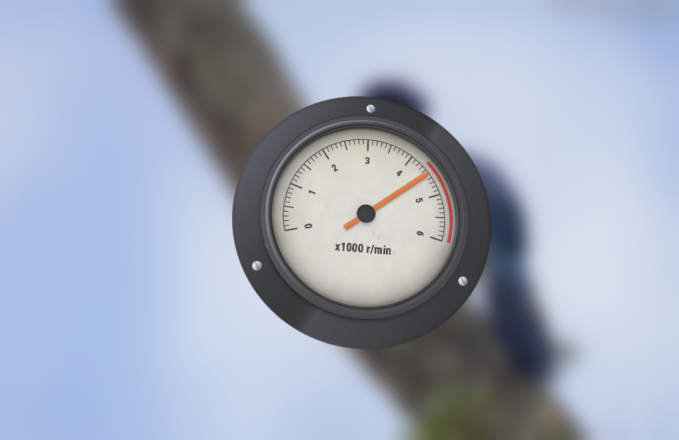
value=4500 unit=rpm
